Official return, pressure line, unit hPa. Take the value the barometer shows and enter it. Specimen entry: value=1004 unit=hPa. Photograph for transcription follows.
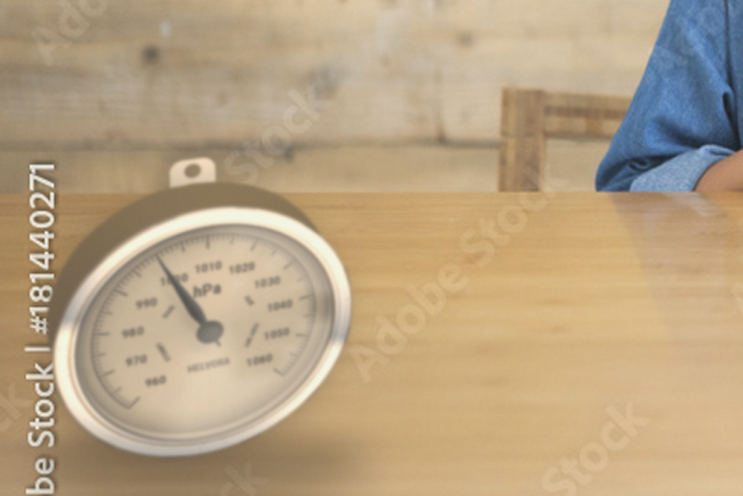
value=1000 unit=hPa
